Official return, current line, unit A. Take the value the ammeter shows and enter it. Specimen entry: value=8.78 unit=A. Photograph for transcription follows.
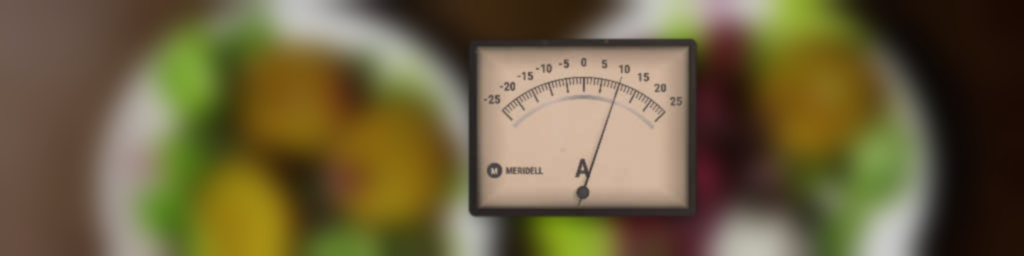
value=10 unit=A
